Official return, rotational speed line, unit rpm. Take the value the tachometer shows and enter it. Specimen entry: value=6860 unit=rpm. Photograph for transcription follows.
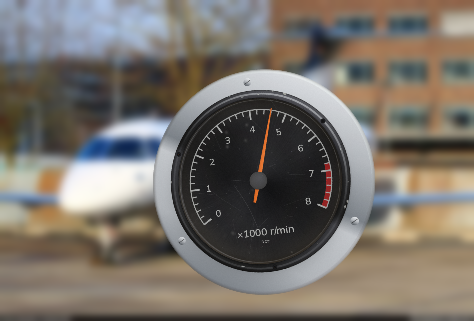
value=4600 unit=rpm
